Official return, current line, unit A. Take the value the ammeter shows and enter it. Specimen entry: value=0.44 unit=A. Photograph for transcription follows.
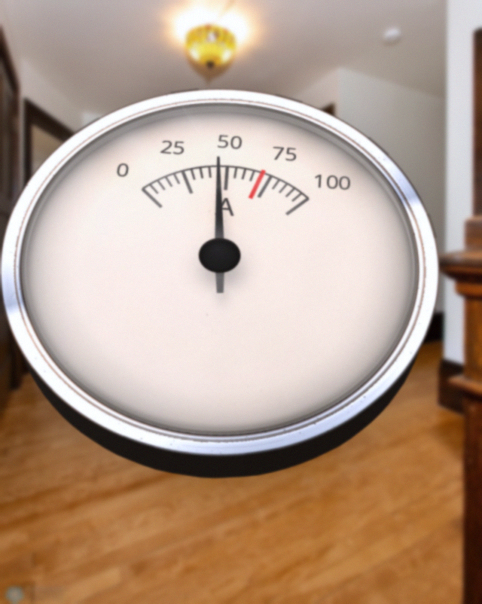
value=45 unit=A
